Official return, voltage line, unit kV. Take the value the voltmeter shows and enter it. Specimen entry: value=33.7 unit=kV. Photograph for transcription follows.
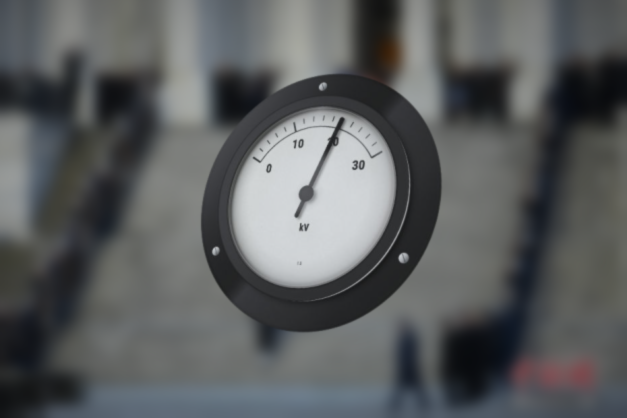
value=20 unit=kV
